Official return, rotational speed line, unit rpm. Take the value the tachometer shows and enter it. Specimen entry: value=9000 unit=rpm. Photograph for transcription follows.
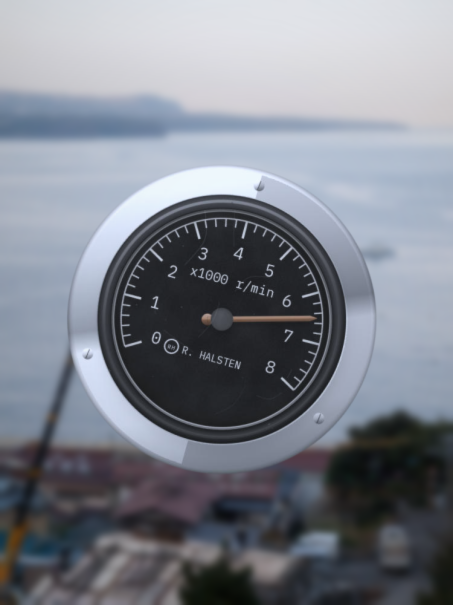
value=6500 unit=rpm
